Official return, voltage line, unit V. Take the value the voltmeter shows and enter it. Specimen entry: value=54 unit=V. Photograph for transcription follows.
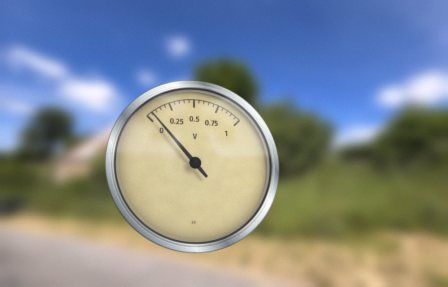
value=0.05 unit=V
